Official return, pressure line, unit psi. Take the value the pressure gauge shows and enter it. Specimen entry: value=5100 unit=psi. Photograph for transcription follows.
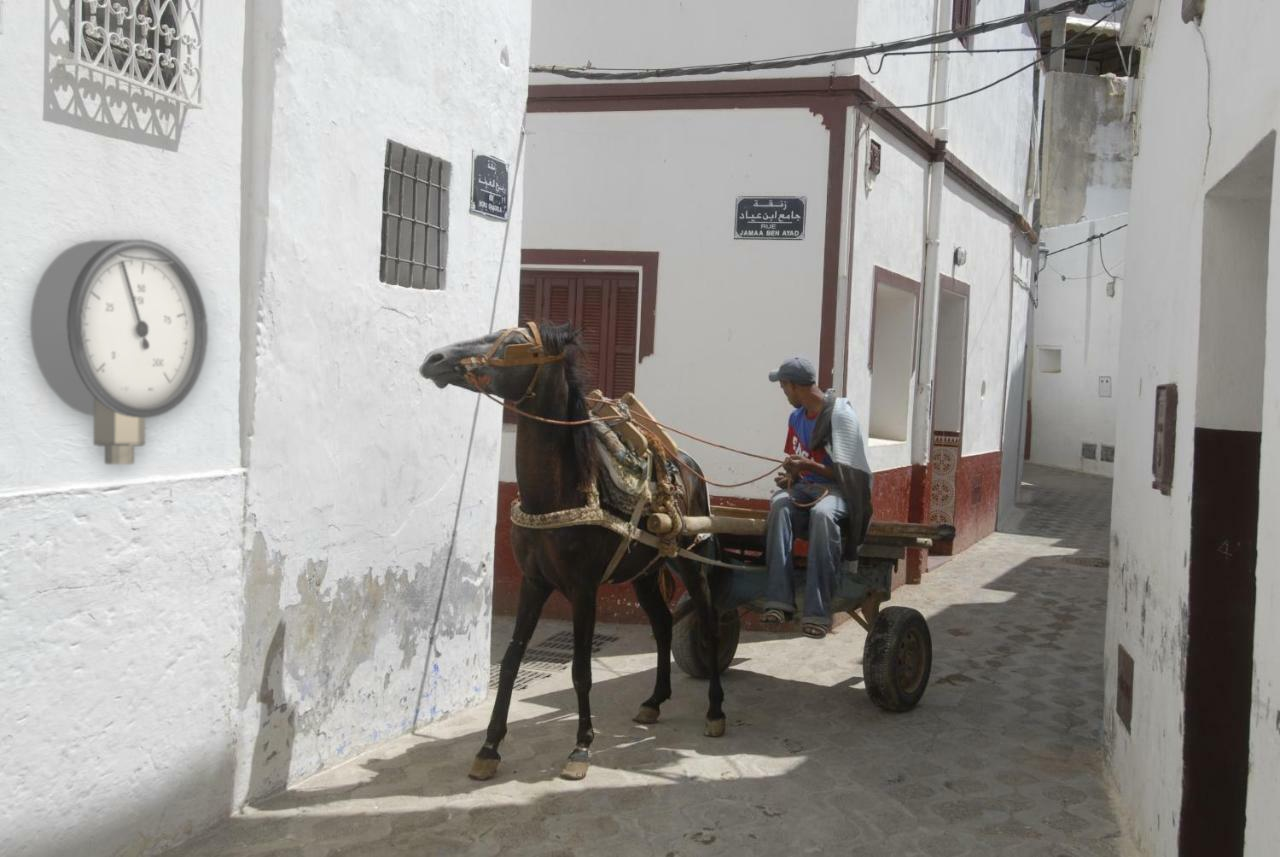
value=40 unit=psi
